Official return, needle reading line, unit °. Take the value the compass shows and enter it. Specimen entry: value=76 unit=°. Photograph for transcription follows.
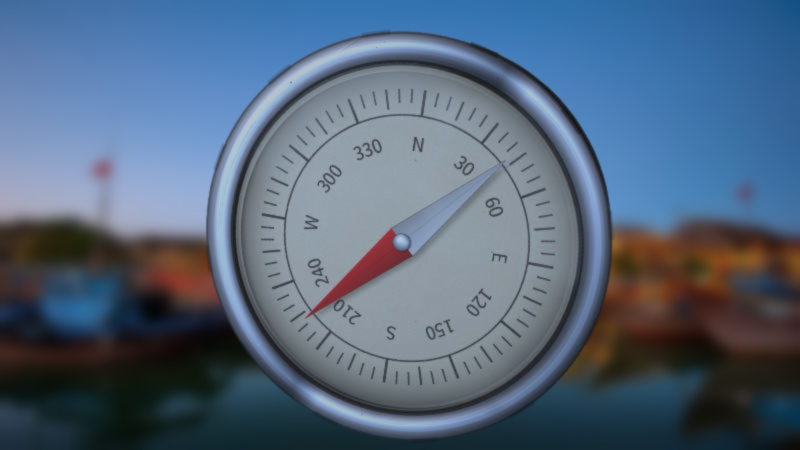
value=222.5 unit=°
